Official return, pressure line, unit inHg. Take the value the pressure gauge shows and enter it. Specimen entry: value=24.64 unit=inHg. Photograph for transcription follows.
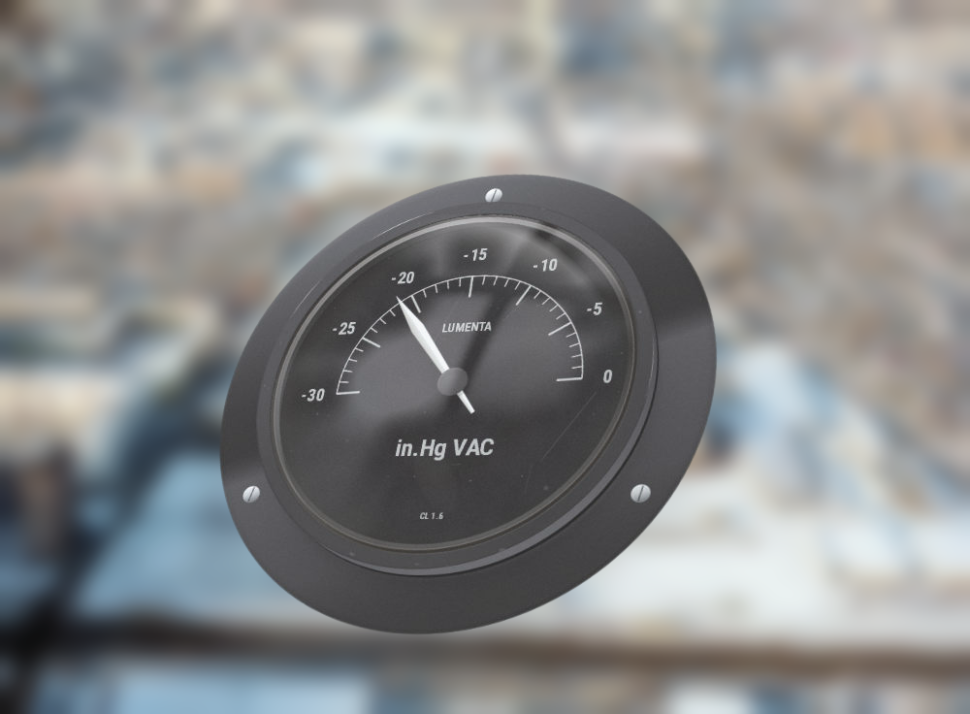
value=-21 unit=inHg
